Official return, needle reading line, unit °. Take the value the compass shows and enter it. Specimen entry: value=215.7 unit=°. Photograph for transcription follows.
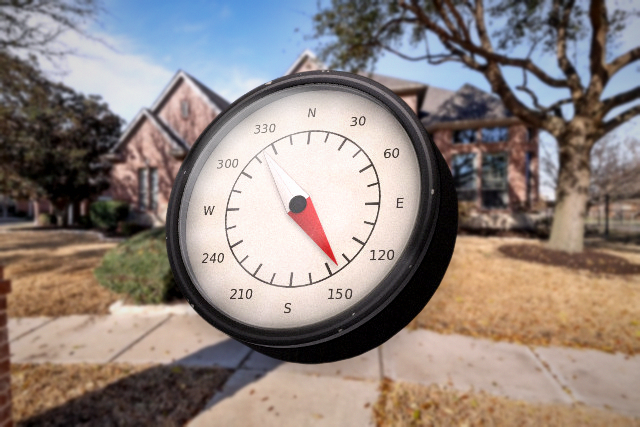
value=142.5 unit=°
